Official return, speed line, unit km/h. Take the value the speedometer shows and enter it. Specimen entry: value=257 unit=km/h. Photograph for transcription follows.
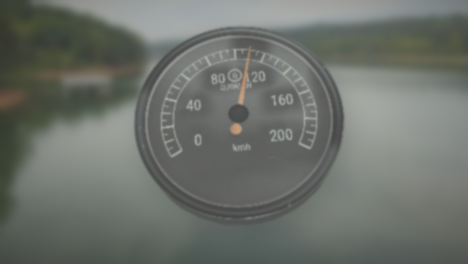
value=110 unit=km/h
